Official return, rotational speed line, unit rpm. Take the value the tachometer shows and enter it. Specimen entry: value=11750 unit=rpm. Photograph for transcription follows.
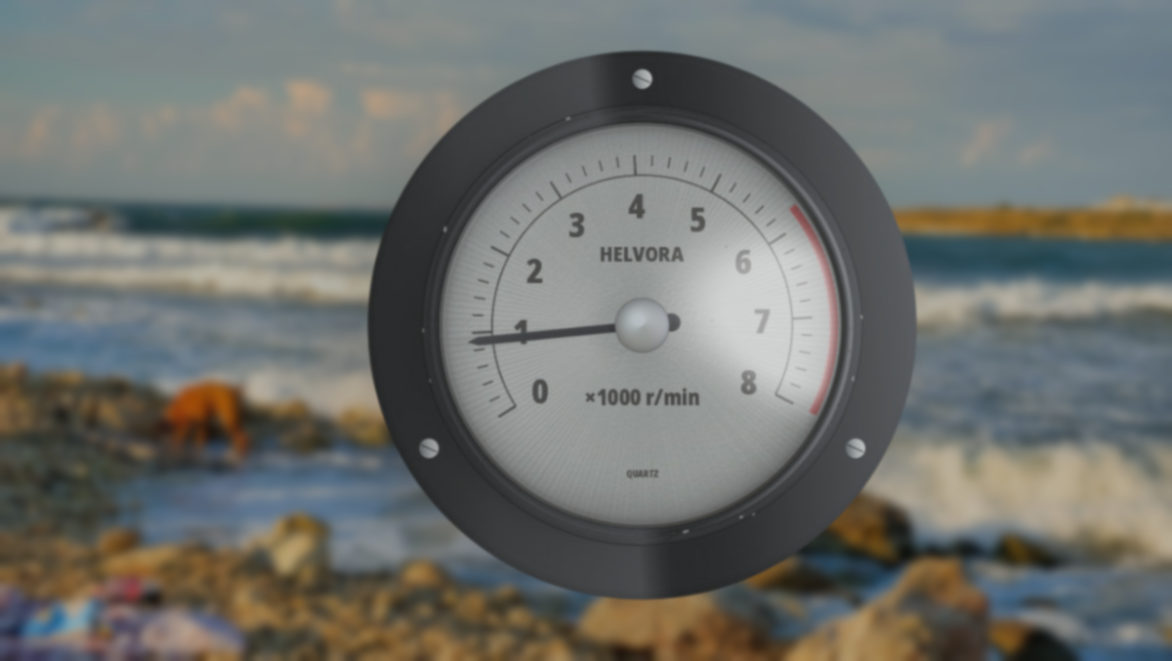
value=900 unit=rpm
